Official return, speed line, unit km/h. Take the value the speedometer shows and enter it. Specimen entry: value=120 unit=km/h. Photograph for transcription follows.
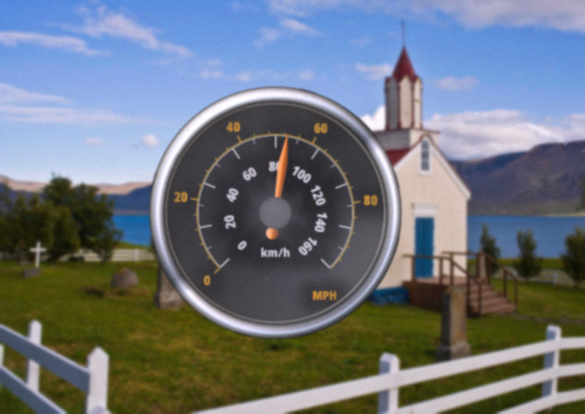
value=85 unit=km/h
